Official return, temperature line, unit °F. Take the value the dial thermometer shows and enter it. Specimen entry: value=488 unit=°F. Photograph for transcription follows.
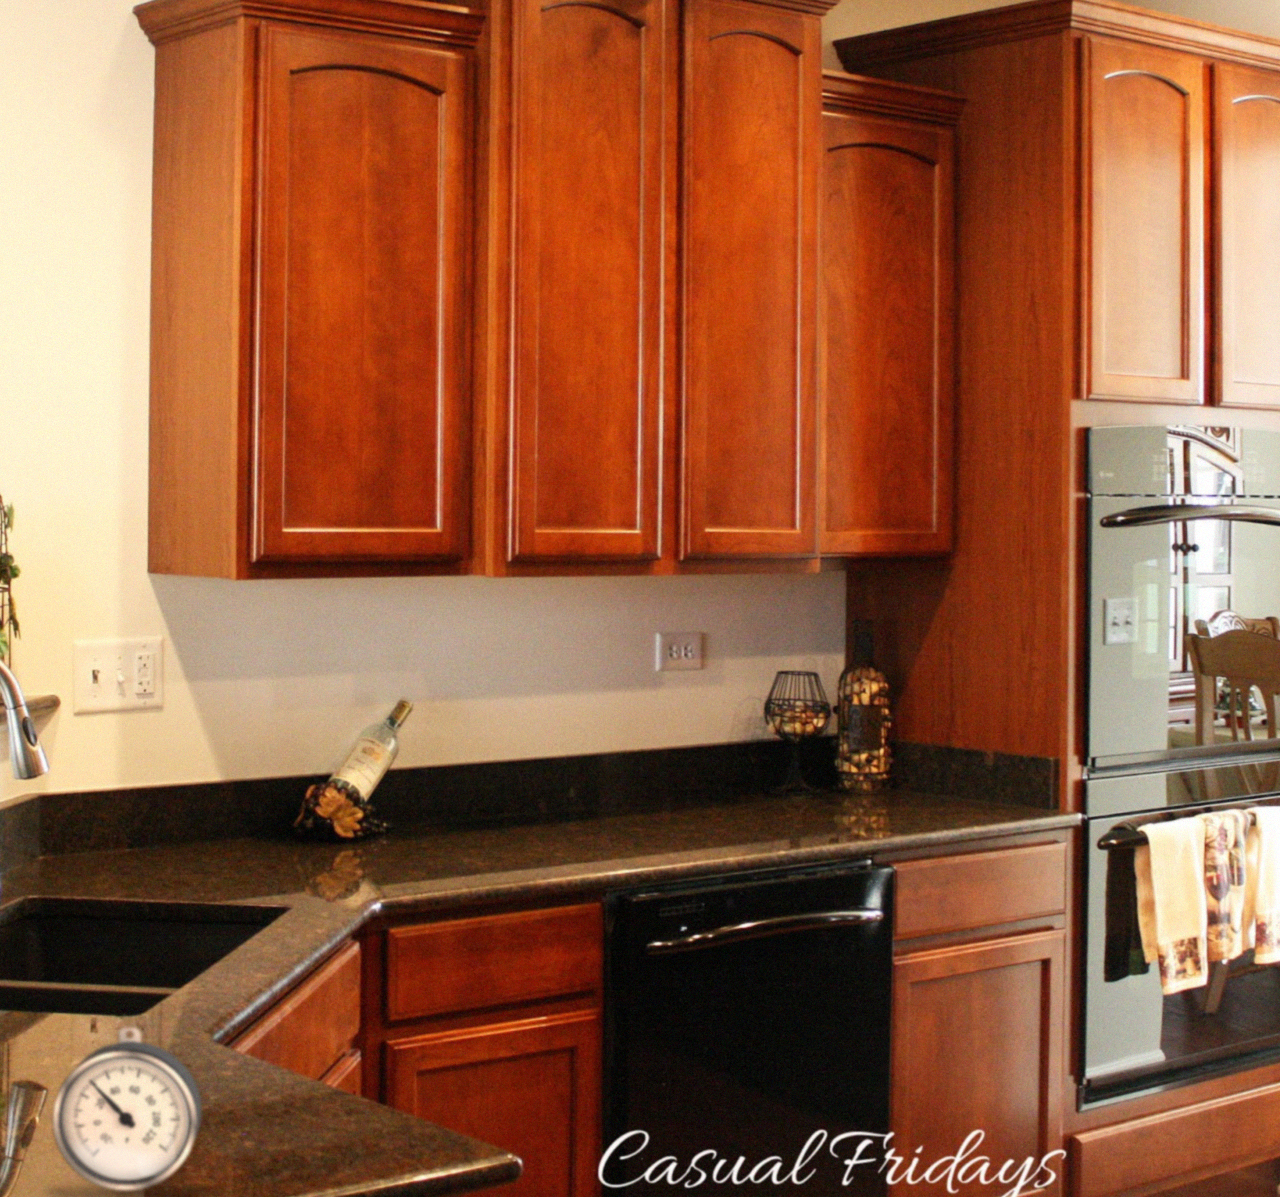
value=30 unit=°F
